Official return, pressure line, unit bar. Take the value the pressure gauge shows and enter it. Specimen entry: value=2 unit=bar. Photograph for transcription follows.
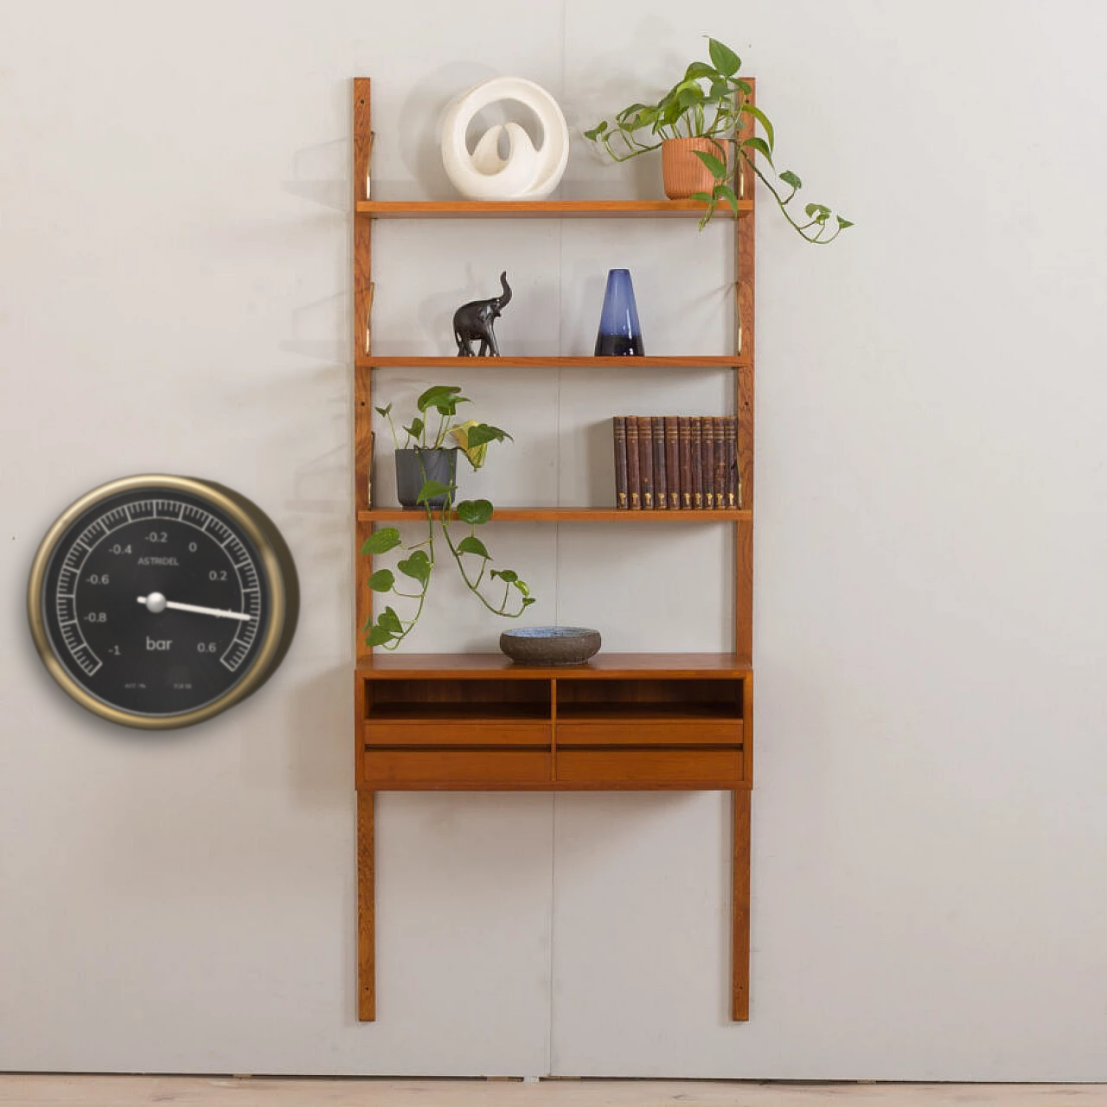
value=0.4 unit=bar
